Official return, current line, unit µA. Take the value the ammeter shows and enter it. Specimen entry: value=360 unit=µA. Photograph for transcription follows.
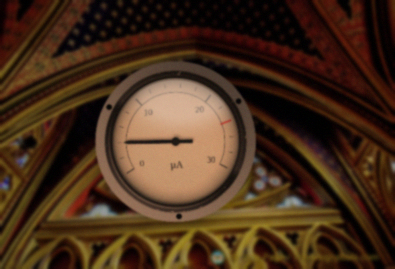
value=4 unit=µA
